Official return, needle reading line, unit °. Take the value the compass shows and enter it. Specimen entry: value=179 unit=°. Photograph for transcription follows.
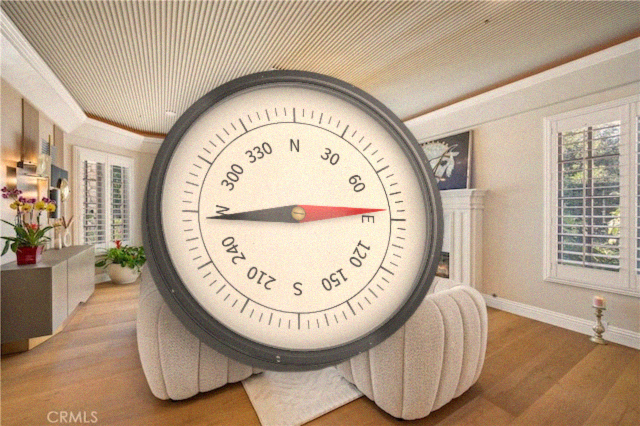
value=85 unit=°
